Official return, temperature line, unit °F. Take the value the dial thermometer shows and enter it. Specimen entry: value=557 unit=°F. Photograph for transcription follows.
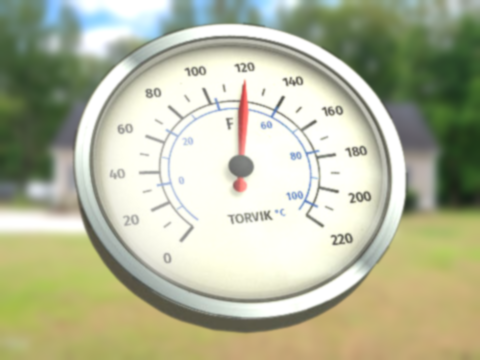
value=120 unit=°F
